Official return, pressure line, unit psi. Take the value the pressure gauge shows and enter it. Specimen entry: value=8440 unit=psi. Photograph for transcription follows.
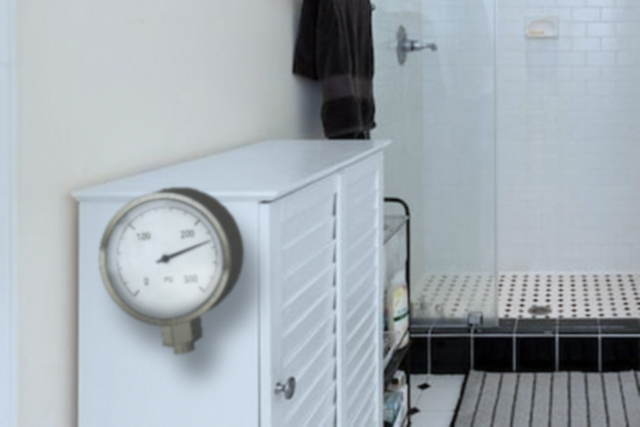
value=230 unit=psi
